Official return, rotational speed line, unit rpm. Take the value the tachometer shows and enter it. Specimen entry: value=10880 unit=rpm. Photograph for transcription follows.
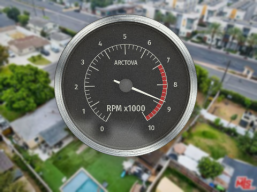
value=8800 unit=rpm
